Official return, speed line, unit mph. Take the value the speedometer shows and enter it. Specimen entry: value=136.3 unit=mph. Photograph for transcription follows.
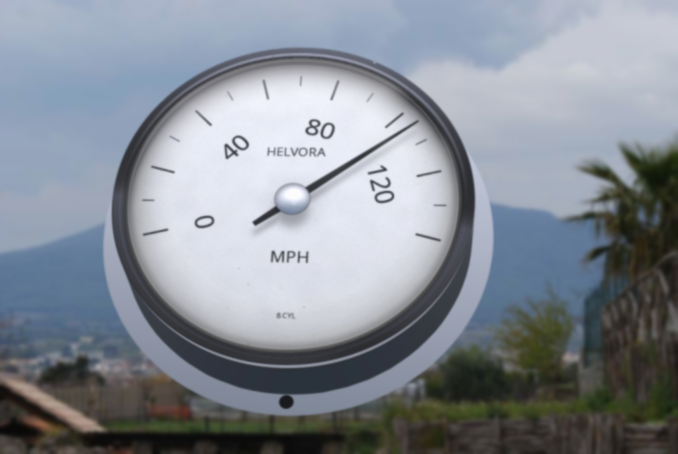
value=105 unit=mph
